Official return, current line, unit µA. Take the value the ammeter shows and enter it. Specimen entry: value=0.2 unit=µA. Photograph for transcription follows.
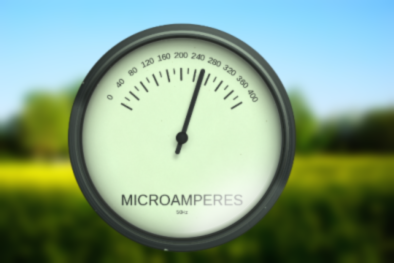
value=260 unit=µA
